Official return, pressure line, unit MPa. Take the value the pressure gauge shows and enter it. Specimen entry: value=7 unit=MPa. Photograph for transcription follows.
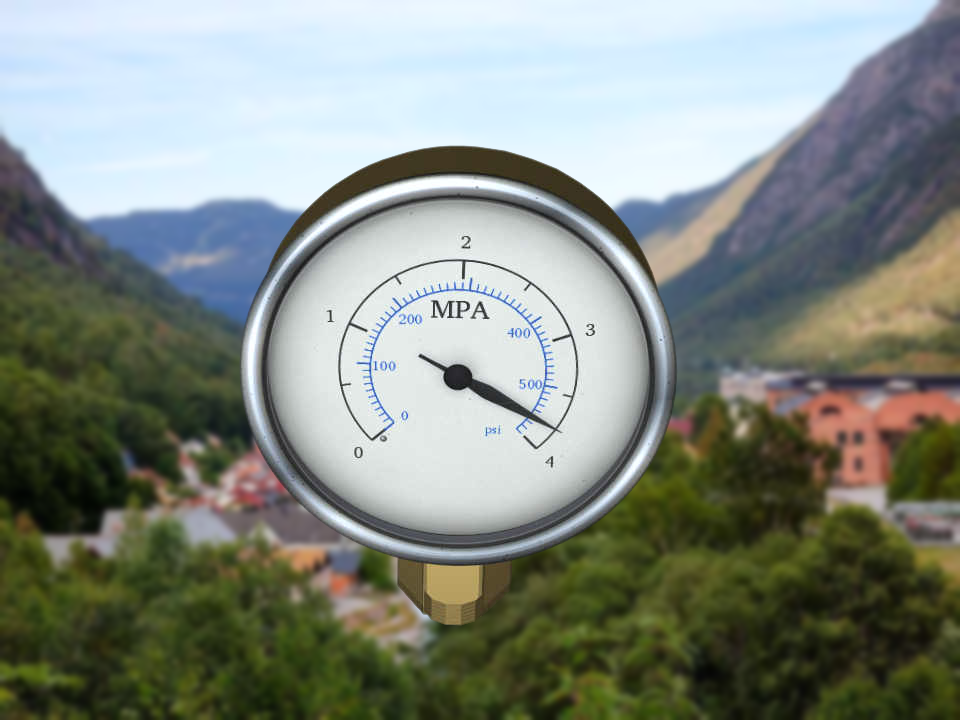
value=3.75 unit=MPa
